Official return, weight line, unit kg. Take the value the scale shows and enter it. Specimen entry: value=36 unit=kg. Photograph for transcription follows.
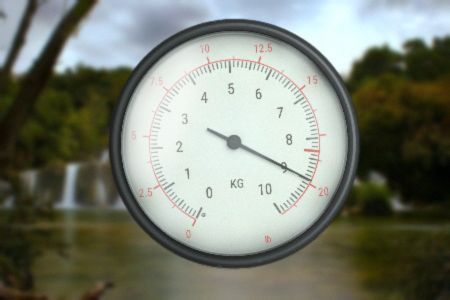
value=9 unit=kg
